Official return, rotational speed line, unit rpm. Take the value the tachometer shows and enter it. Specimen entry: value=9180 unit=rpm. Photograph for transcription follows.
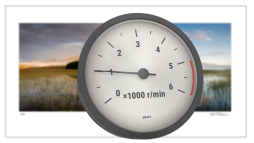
value=1000 unit=rpm
